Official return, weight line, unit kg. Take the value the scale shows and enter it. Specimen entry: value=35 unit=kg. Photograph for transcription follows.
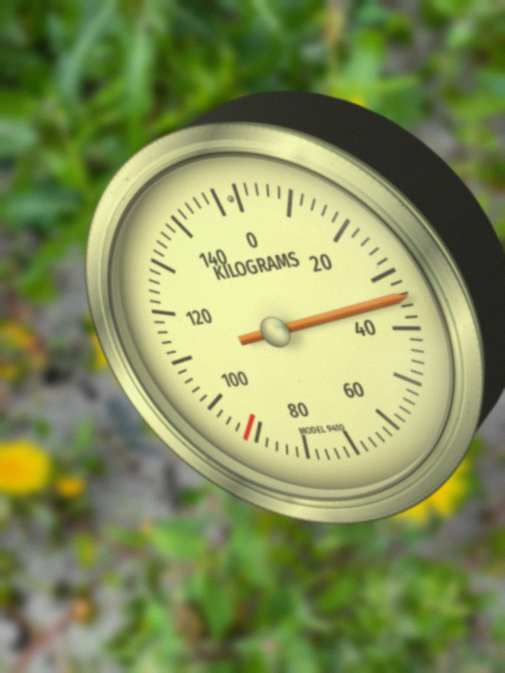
value=34 unit=kg
